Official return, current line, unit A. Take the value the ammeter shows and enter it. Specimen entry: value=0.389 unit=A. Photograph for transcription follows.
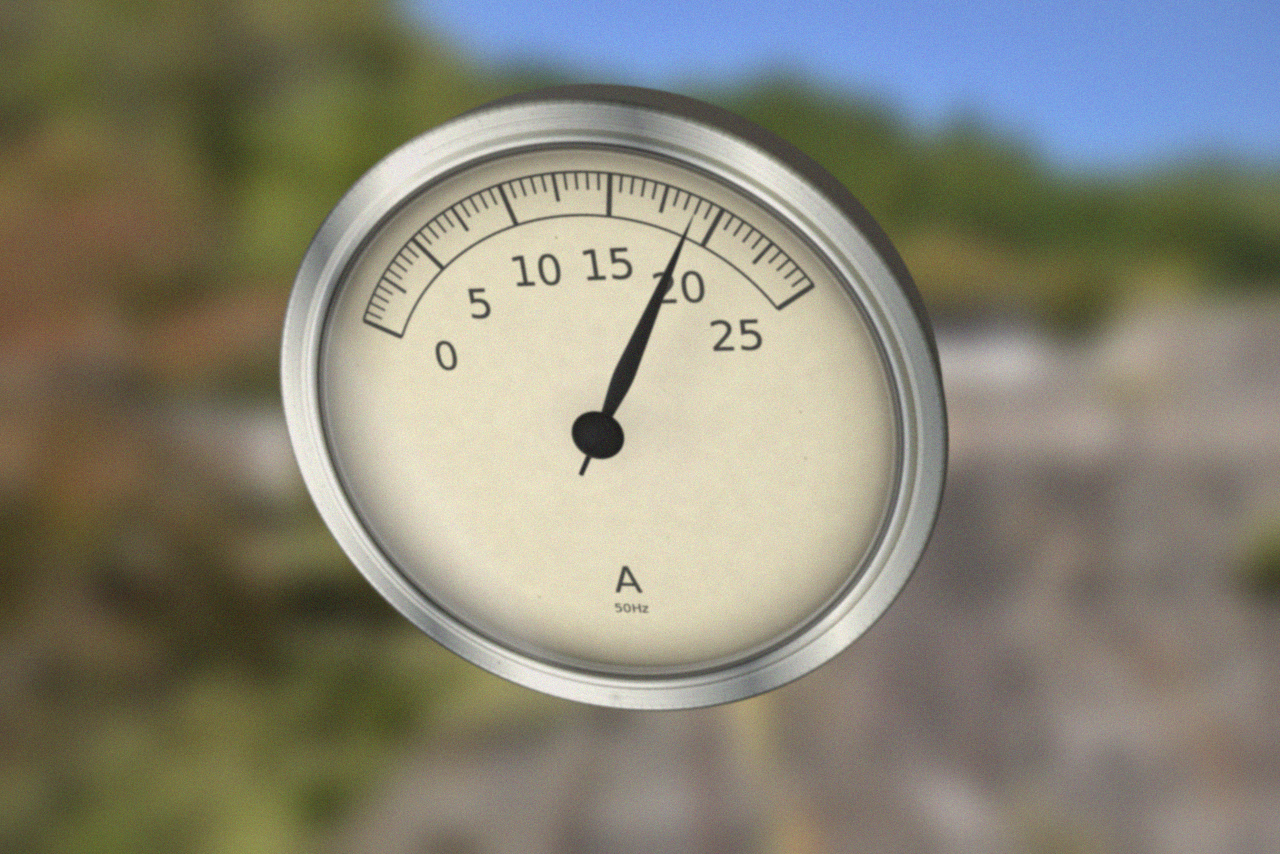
value=19 unit=A
